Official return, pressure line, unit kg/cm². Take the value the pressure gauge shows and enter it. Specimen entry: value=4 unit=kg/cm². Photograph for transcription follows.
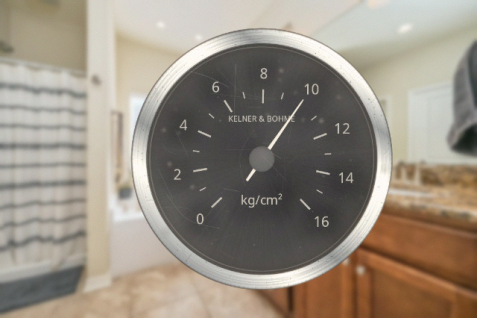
value=10 unit=kg/cm²
